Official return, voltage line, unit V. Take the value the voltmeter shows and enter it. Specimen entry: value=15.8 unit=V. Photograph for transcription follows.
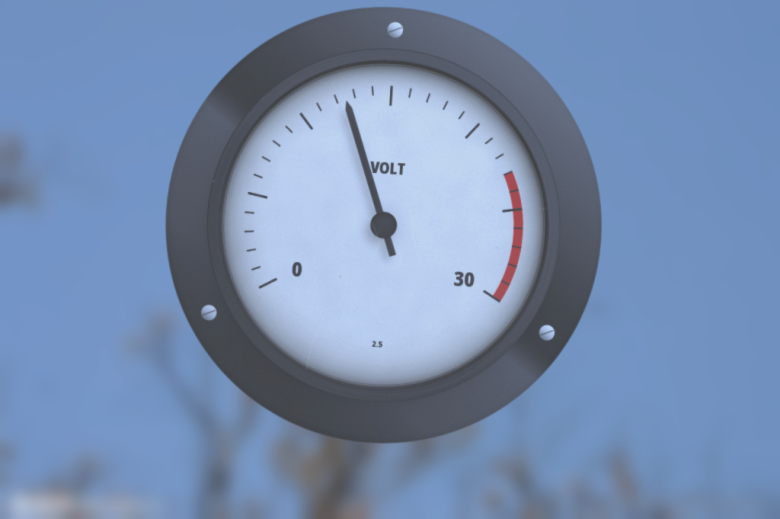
value=12.5 unit=V
